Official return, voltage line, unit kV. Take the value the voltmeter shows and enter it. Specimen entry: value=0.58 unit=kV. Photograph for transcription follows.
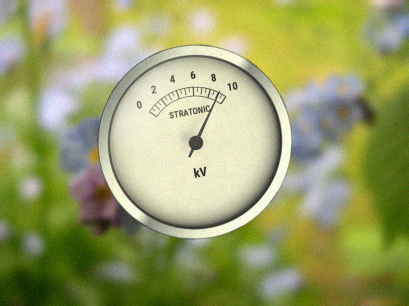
value=9 unit=kV
